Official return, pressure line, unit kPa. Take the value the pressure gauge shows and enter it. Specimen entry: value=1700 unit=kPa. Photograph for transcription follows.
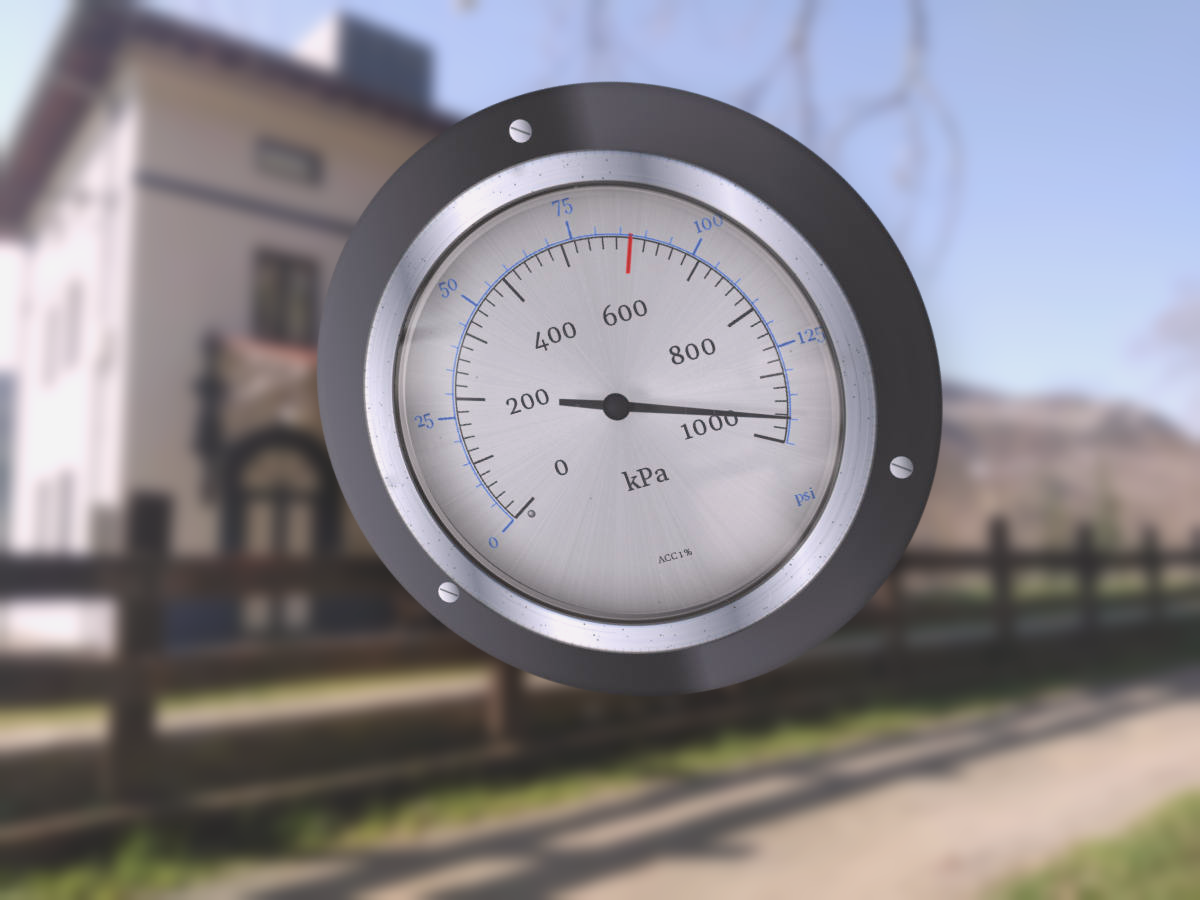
value=960 unit=kPa
